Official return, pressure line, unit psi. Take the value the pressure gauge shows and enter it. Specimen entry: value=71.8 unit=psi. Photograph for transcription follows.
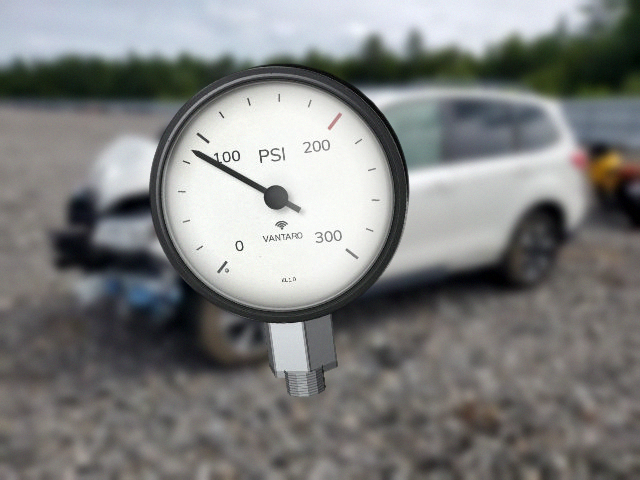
value=90 unit=psi
